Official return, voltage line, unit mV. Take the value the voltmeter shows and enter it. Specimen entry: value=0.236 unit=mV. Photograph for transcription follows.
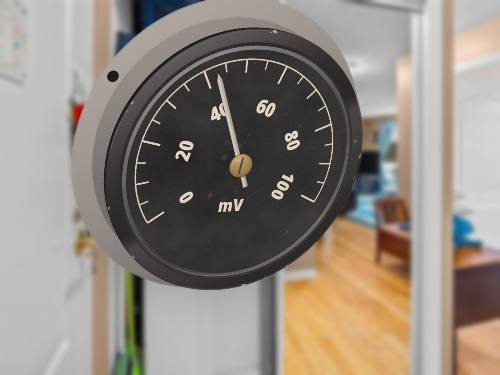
value=42.5 unit=mV
